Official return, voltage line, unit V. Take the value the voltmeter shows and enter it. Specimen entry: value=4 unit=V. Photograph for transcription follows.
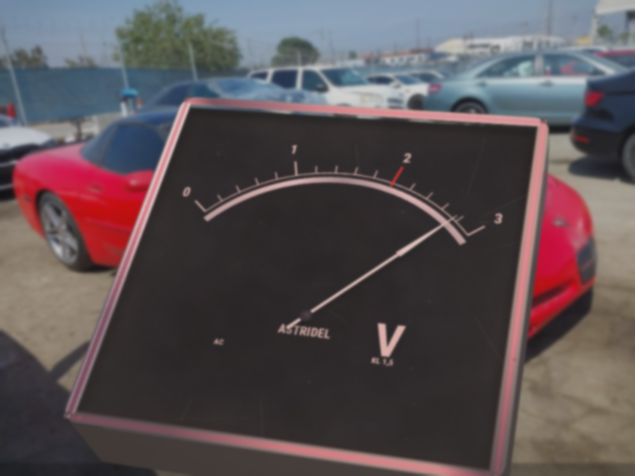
value=2.8 unit=V
